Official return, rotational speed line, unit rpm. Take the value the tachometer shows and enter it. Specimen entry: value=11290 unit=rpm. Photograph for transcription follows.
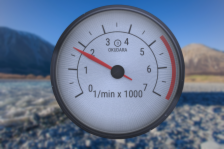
value=1750 unit=rpm
